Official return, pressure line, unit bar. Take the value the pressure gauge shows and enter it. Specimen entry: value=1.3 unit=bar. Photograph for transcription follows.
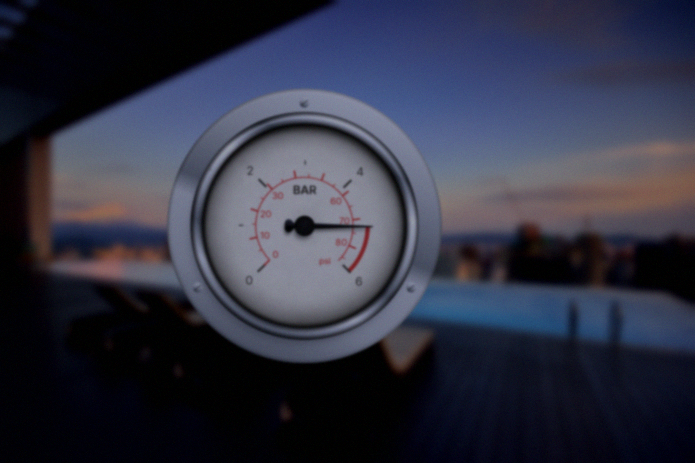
value=5 unit=bar
